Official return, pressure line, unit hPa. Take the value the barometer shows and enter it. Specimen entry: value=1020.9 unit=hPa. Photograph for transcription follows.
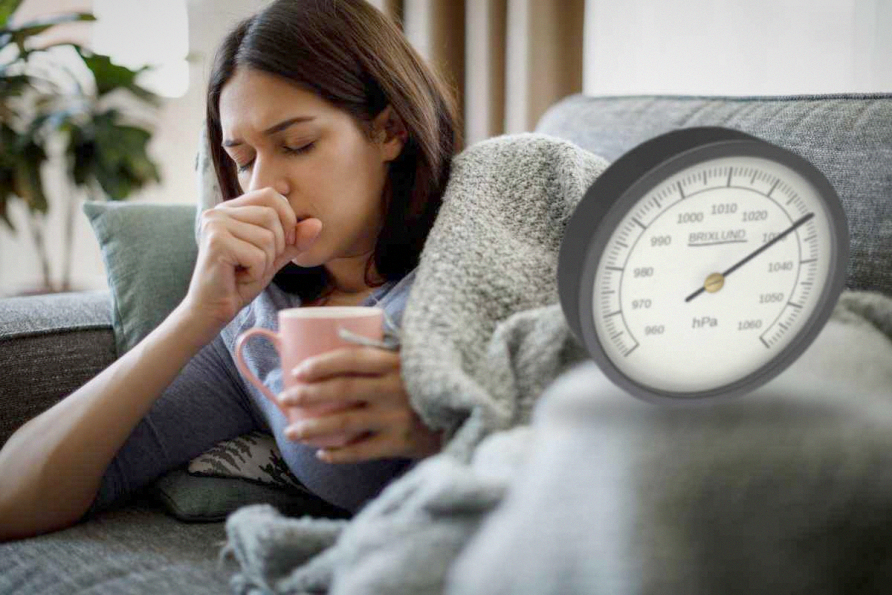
value=1030 unit=hPa
